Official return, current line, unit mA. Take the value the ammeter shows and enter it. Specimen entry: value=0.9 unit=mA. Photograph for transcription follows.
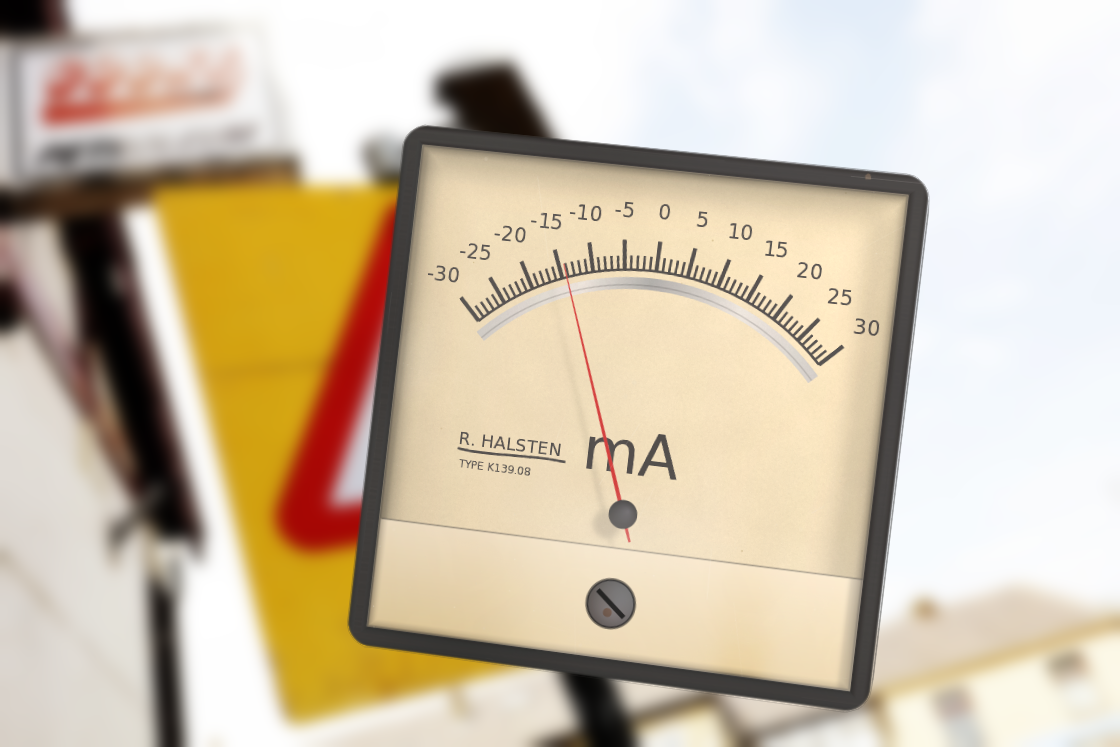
value=-14 unit=mA
